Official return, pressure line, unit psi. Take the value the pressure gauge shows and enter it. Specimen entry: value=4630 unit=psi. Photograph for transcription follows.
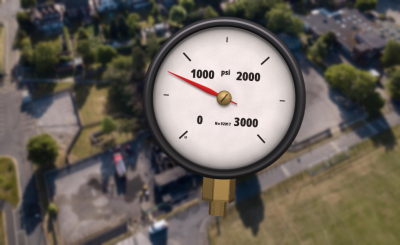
value=750 unit=psi
